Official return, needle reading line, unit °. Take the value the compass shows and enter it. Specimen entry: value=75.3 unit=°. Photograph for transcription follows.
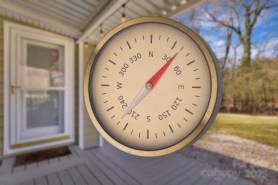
value=40 unit=°
